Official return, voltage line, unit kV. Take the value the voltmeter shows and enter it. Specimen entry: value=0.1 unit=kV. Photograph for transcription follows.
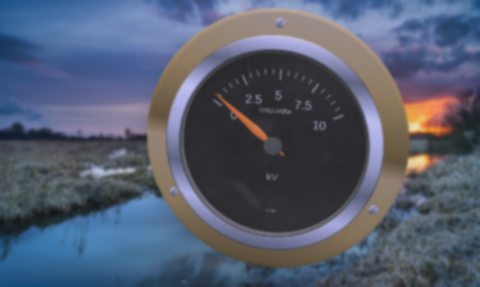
value=0.5 unit=kV
